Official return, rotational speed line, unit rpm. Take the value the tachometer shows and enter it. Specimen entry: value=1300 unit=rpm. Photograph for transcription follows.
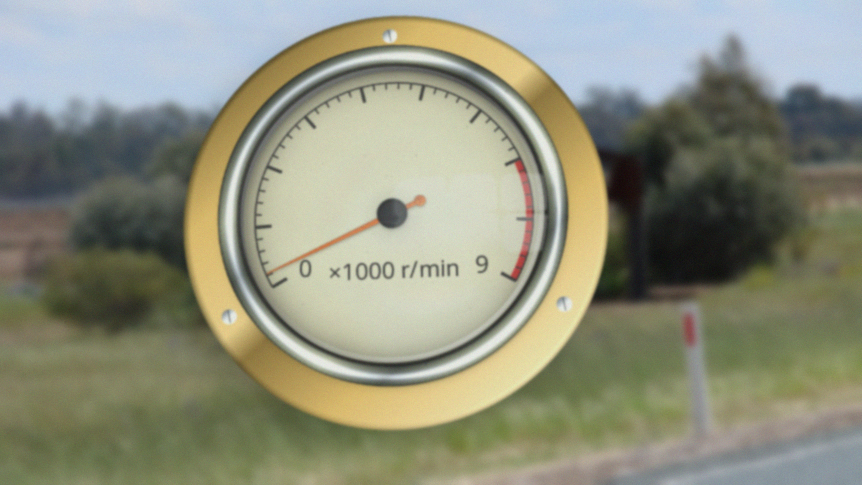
value=200 unit=rpm
